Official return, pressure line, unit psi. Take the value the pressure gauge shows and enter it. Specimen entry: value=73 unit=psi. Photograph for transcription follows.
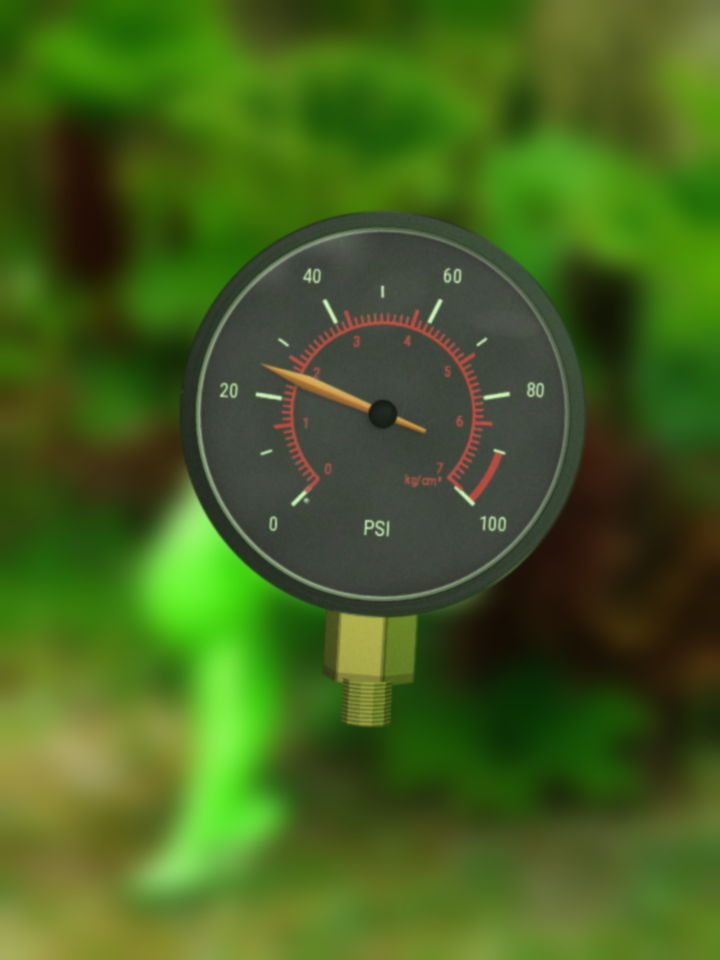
value=25 unit=psi
